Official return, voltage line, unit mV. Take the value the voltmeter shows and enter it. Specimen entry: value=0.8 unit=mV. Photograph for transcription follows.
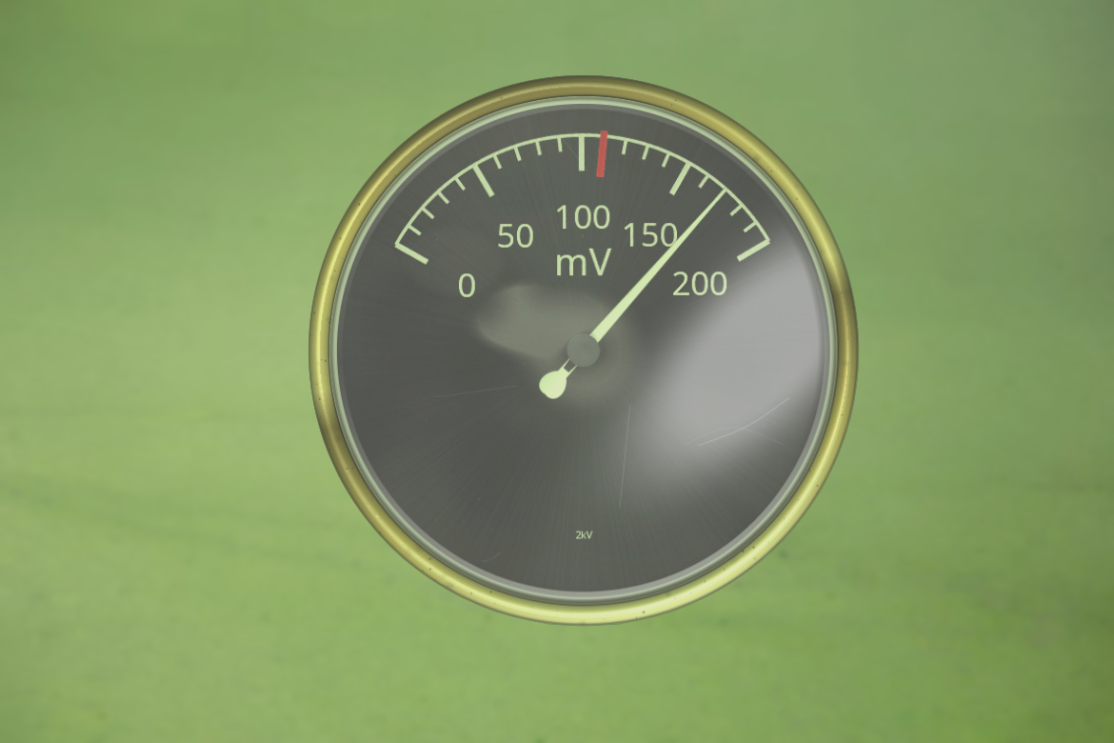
value=170 unit=mV
